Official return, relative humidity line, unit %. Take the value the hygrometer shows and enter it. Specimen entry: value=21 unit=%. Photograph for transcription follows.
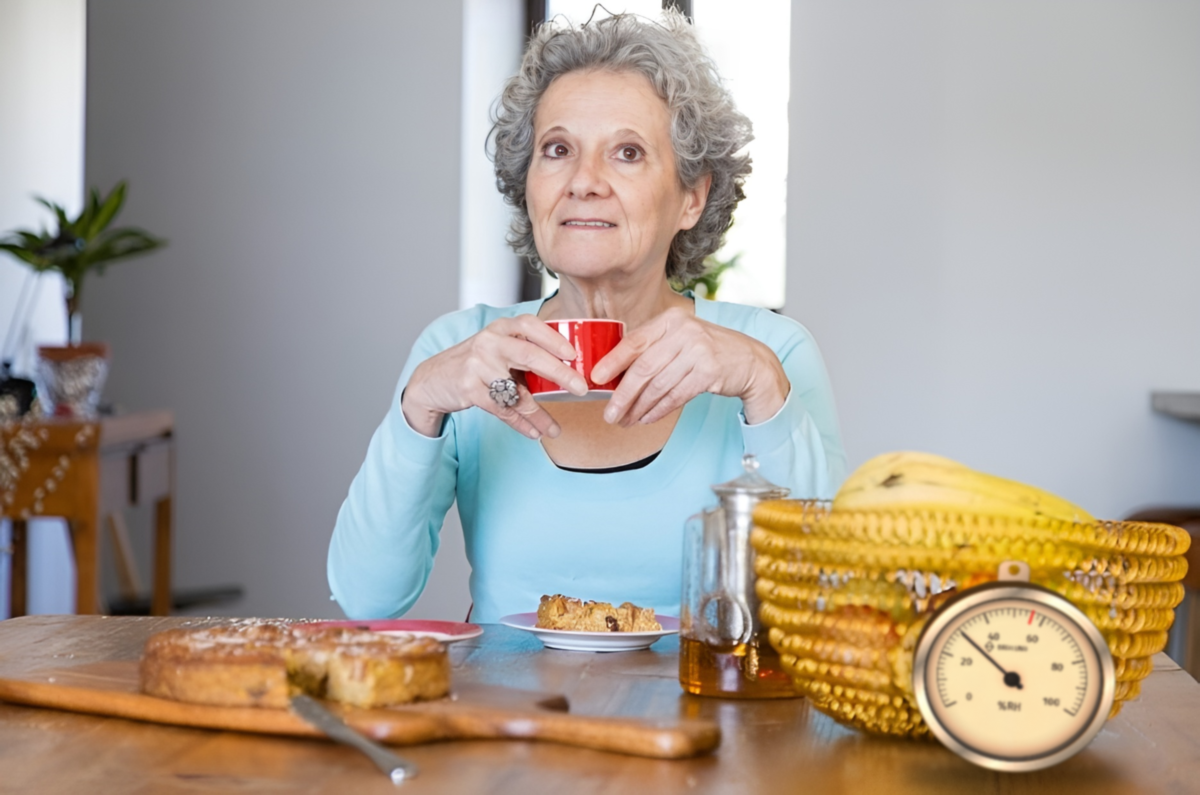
value=30 unit=%
